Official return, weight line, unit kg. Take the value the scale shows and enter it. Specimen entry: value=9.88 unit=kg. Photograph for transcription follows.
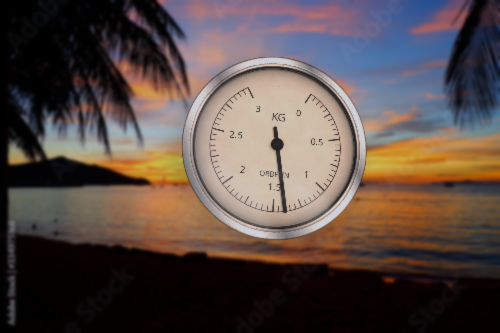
value=1.4 unit=kg
